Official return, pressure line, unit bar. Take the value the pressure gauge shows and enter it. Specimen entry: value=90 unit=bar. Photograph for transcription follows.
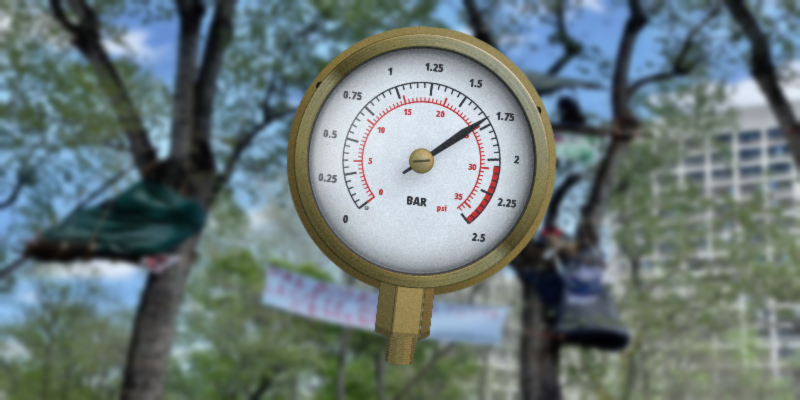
value=1.7 unit=bar
